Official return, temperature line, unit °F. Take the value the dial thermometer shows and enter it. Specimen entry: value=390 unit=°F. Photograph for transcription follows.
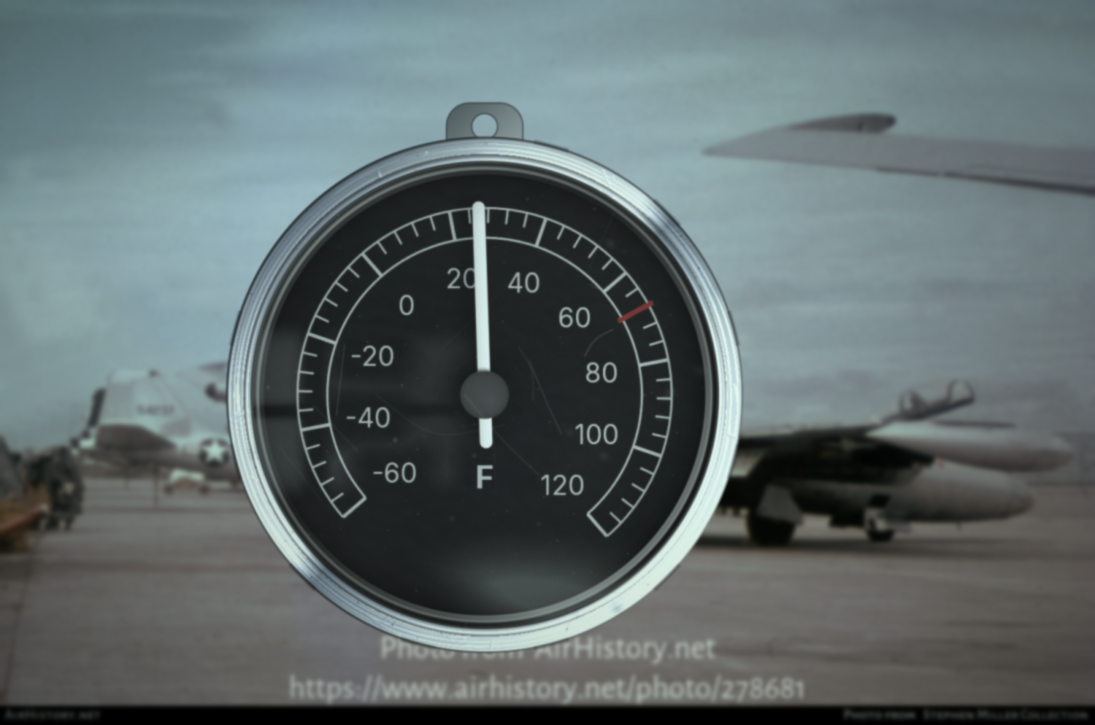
value=26 unit=°F
